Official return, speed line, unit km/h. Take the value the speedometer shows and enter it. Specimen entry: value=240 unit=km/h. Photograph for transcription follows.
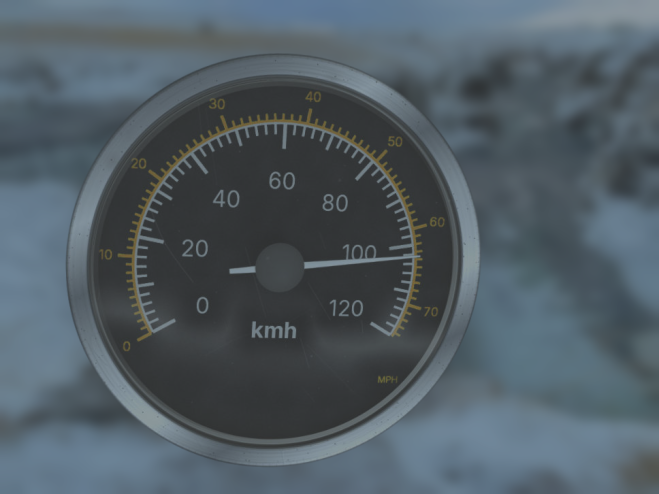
value=102 unit=km/h
